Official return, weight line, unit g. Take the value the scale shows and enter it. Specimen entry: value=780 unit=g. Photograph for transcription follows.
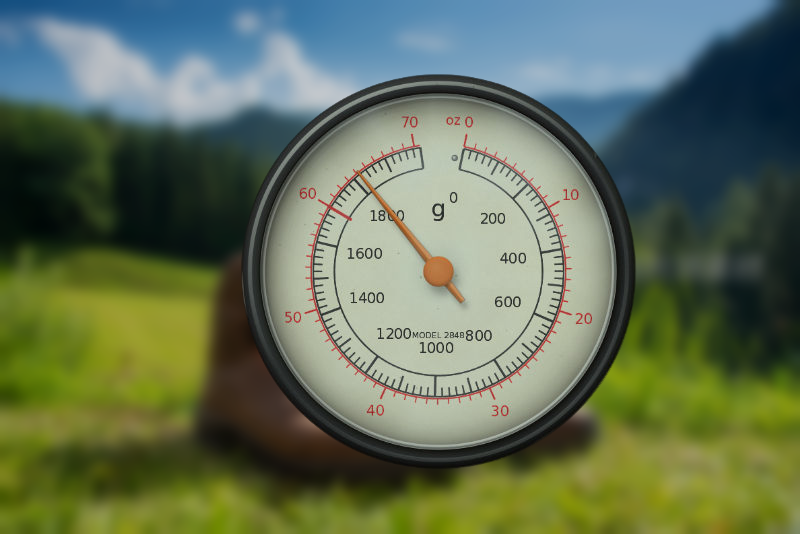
value=1820 unit=g
